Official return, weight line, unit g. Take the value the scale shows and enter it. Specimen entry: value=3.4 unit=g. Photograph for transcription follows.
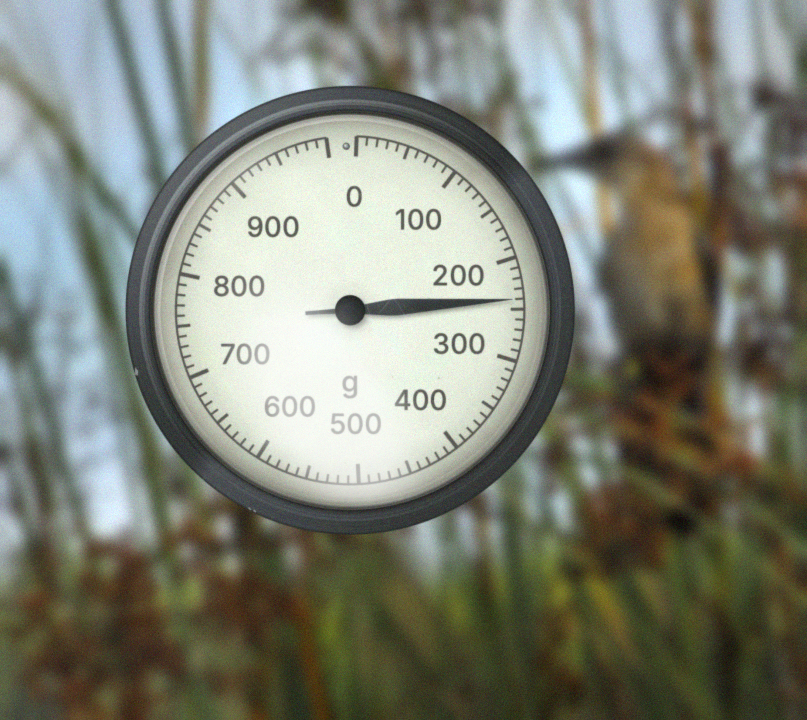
value=240 unit=g
